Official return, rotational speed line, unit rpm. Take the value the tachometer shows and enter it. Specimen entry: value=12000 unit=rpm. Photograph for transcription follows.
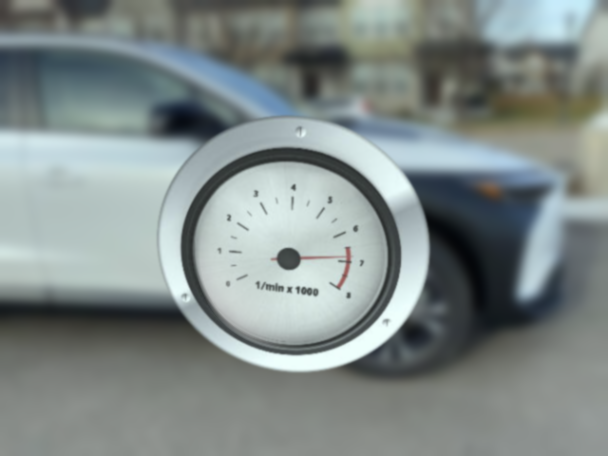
value=6750 unit=rpm
